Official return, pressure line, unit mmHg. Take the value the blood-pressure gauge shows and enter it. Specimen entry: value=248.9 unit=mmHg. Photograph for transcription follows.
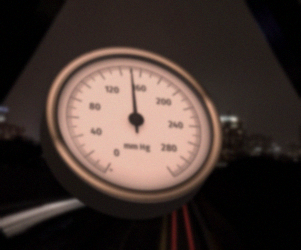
value=150 unit=mmHg
